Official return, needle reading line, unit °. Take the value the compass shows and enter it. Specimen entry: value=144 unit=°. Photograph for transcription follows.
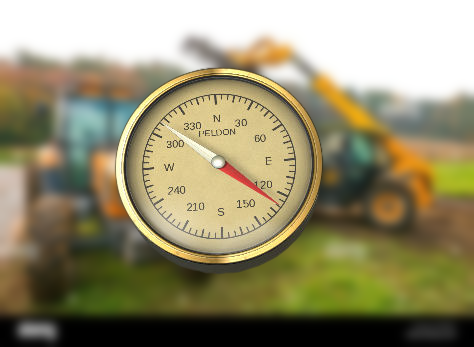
value=130 unit=°
